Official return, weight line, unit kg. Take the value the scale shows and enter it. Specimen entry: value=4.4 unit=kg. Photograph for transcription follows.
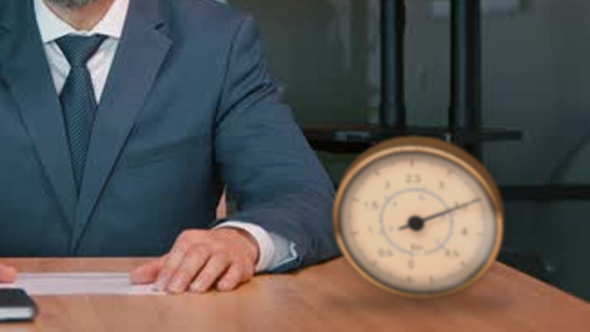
value=3.5 unit=kg
